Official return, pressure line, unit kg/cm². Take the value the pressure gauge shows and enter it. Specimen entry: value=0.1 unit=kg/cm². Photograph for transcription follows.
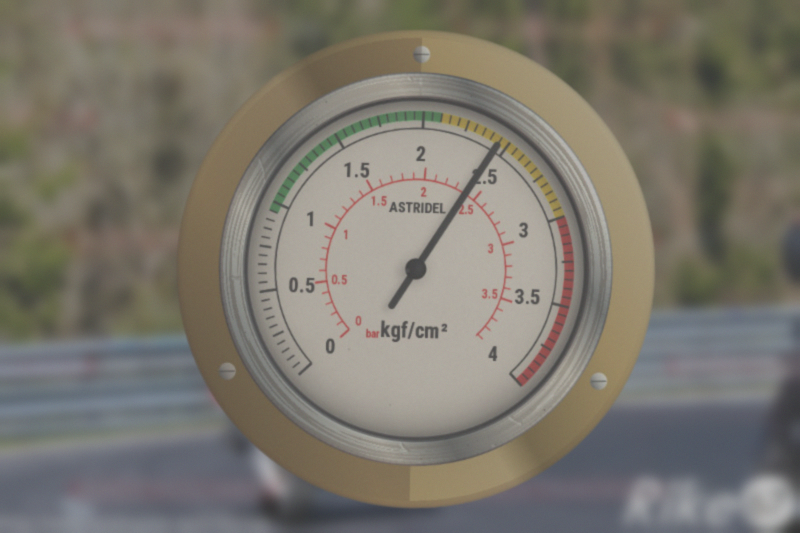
value=2.45 unit=kg/cm²
